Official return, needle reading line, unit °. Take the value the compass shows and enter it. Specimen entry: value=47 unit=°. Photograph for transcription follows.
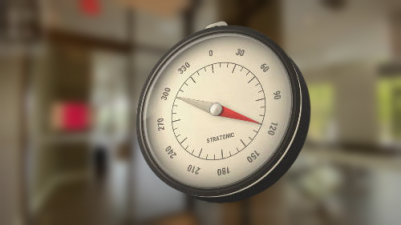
value=120 unit=°
